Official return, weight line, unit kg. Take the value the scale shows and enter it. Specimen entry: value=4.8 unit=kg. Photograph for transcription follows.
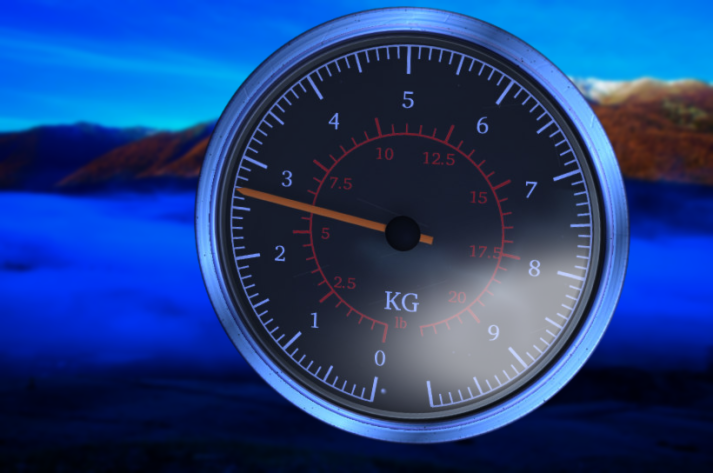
value=2.7 unit=kg
